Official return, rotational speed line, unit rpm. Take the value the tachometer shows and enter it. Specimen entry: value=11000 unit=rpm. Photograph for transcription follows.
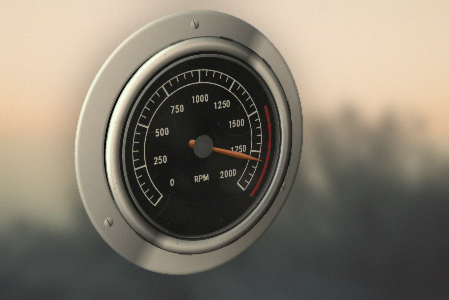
value=1800 unit=rpm
